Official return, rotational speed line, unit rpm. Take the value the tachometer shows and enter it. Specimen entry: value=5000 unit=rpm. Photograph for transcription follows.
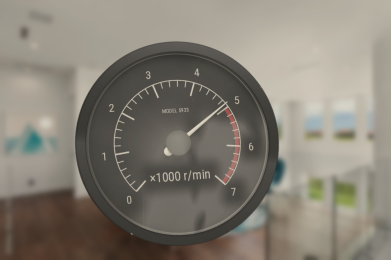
value=4900 unit=rpm
